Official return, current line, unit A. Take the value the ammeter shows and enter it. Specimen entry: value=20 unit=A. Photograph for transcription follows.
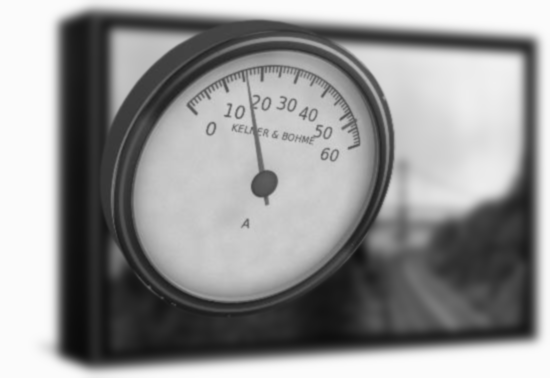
value=15 unit=A
